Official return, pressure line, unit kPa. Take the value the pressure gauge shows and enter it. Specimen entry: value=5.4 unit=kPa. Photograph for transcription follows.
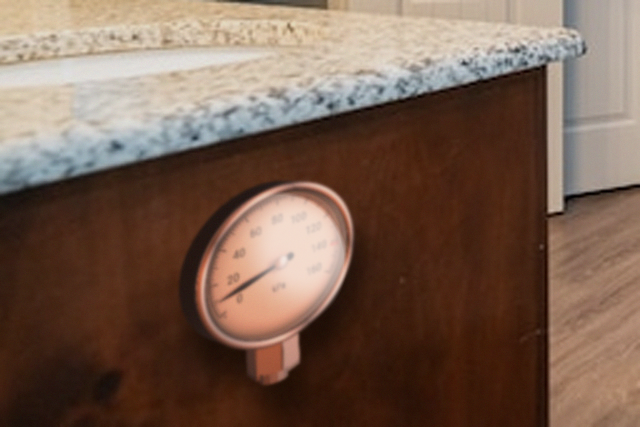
value=10 unit=kPa
